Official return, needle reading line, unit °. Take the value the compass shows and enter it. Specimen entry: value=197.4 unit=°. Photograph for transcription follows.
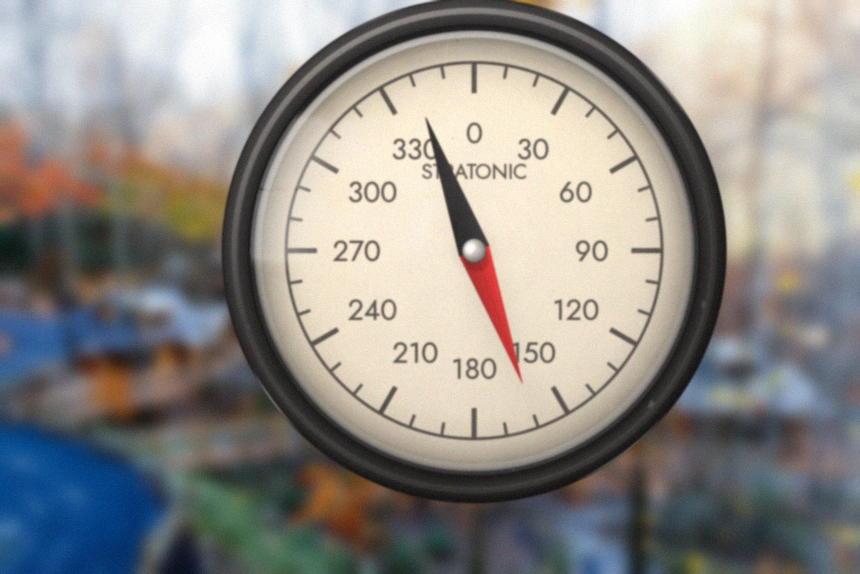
value=160 unit=°
